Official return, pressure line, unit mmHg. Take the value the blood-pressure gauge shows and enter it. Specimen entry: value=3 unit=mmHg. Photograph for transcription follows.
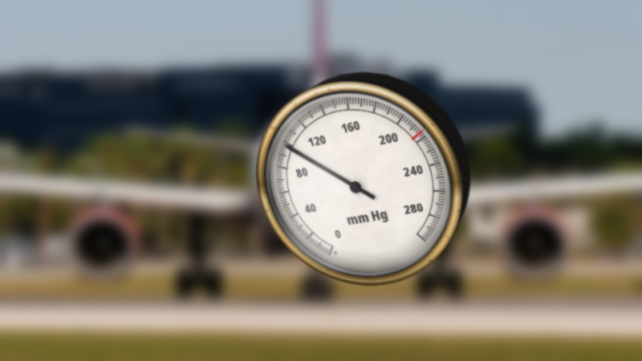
value=100 unit=mmHg
